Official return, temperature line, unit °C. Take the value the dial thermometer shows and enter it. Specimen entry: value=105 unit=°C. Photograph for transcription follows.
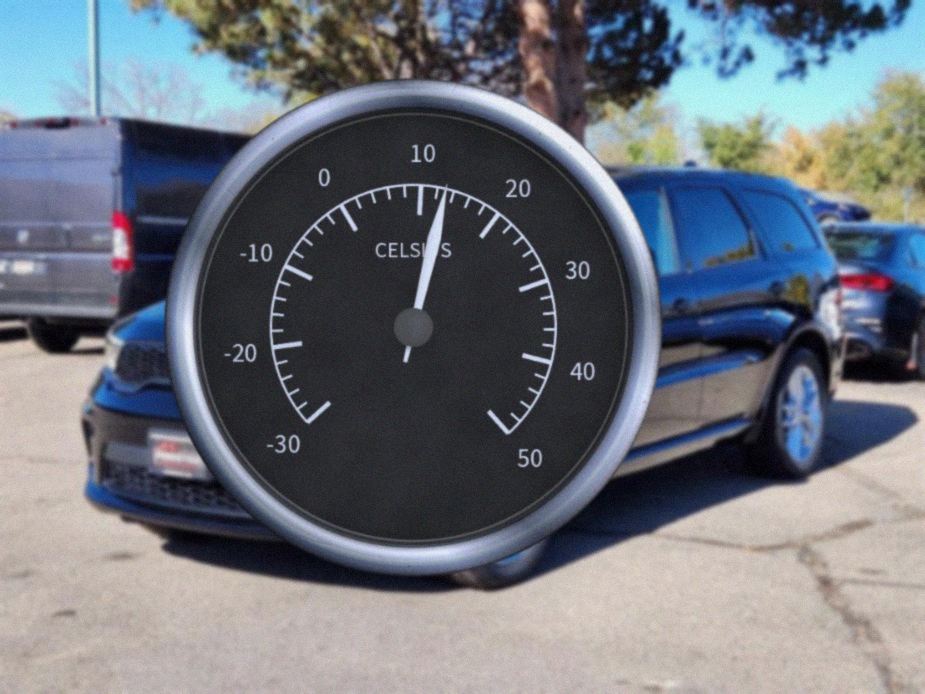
value=13 unit=°C
